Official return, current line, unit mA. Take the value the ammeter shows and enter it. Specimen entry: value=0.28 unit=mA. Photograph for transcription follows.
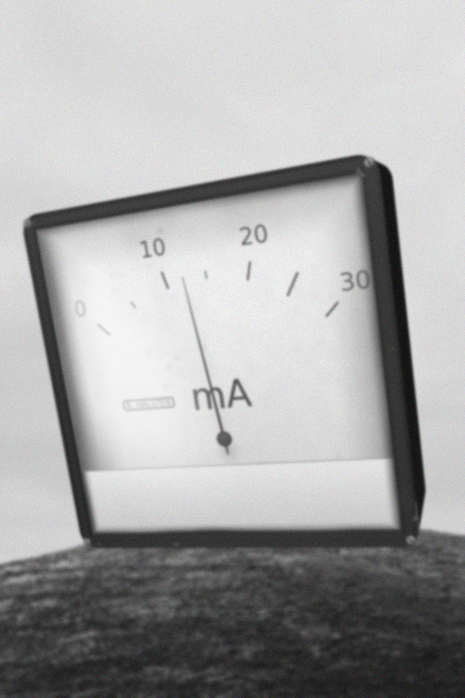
value=12.5 unit=mA
